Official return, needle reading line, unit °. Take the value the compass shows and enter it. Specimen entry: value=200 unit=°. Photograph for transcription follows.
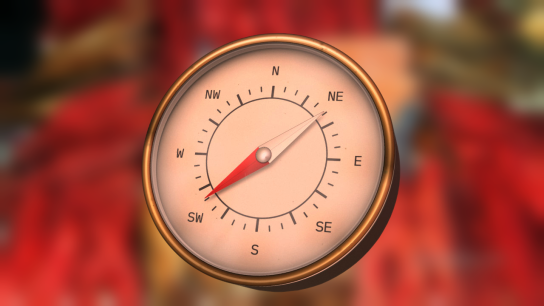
value=230 unit=°
